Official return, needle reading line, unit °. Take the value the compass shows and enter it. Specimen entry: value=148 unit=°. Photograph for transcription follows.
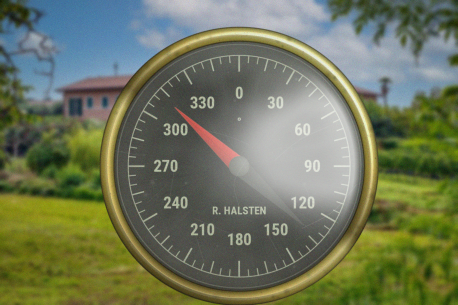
value=312.5 unit=°
